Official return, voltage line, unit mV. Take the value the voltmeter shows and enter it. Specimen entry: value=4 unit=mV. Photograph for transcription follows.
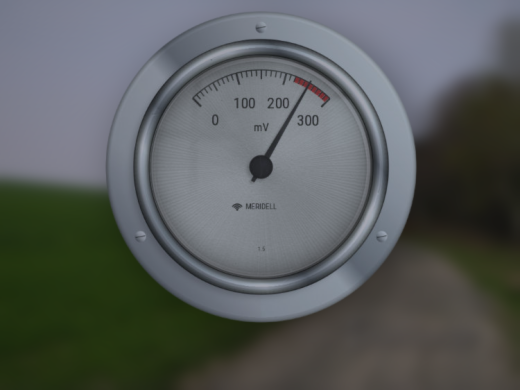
value=250 unit=mV
